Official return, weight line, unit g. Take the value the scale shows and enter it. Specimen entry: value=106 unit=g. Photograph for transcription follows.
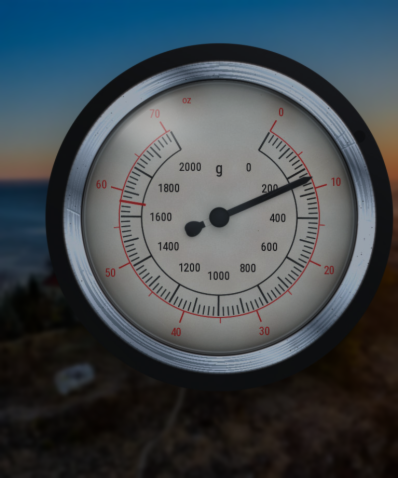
value=240 unit=g
